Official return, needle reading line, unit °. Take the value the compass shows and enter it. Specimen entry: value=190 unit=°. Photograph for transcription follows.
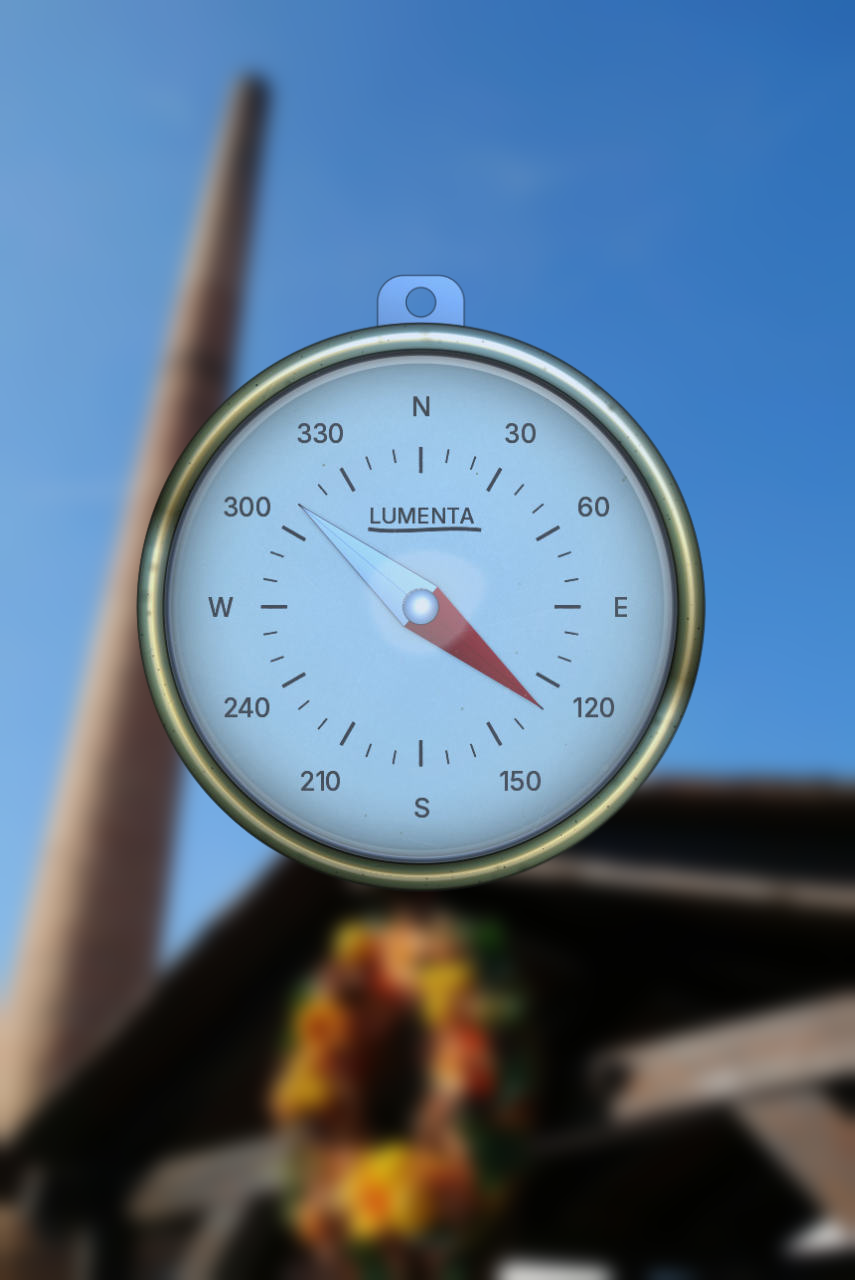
value=130 unit=°
